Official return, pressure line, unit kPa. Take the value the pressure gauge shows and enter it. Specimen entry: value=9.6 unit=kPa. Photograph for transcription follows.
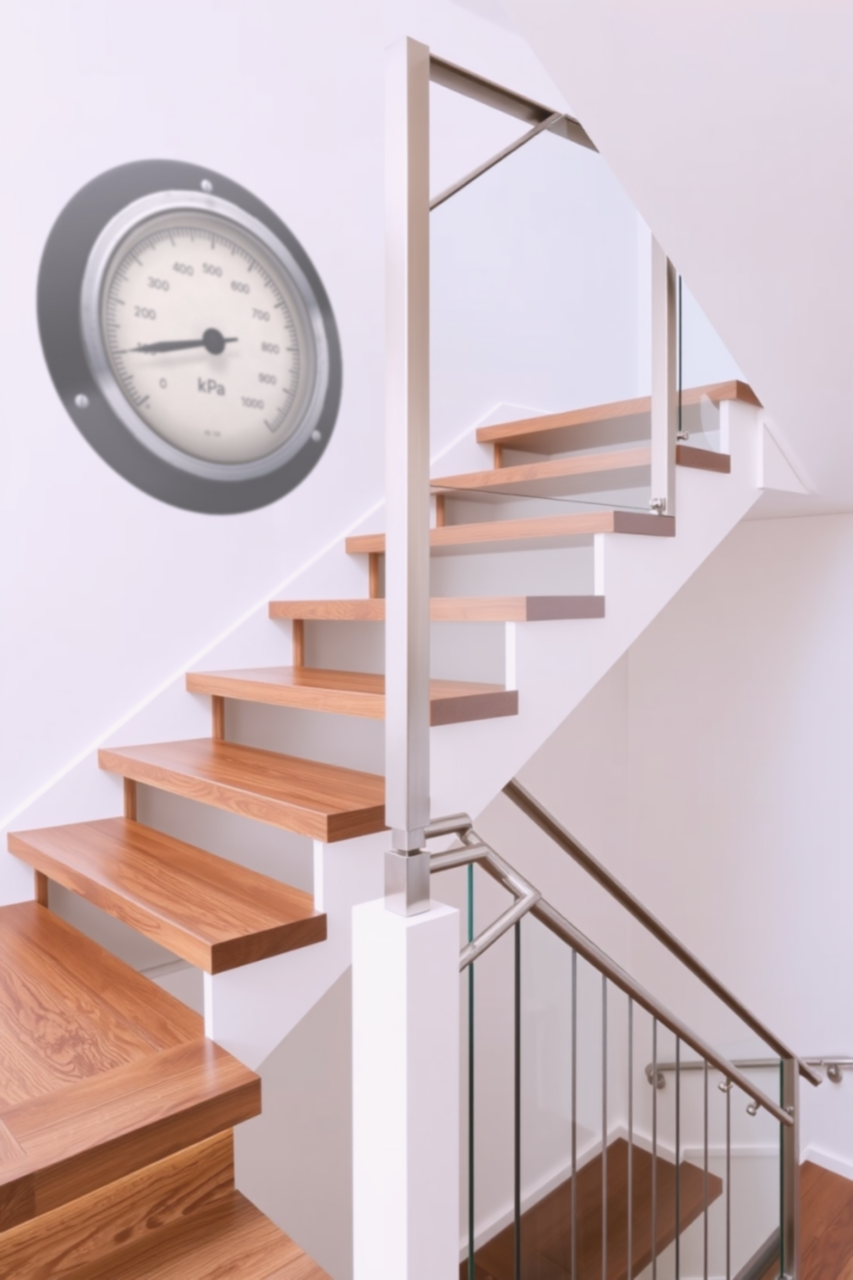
value=100 unit=kPa
